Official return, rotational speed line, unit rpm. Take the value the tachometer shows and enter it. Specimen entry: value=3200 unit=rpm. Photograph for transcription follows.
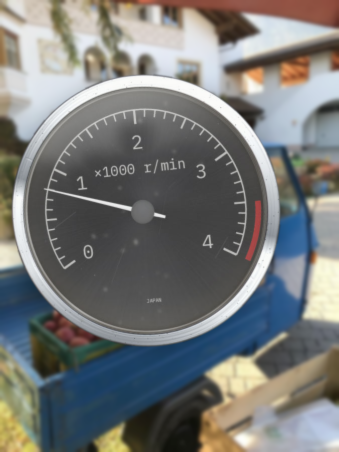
value=800 unit=rpm
